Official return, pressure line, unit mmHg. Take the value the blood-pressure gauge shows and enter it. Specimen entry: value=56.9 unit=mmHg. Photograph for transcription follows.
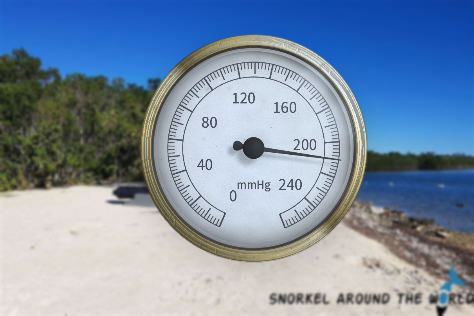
value=210 unit=mmHg
